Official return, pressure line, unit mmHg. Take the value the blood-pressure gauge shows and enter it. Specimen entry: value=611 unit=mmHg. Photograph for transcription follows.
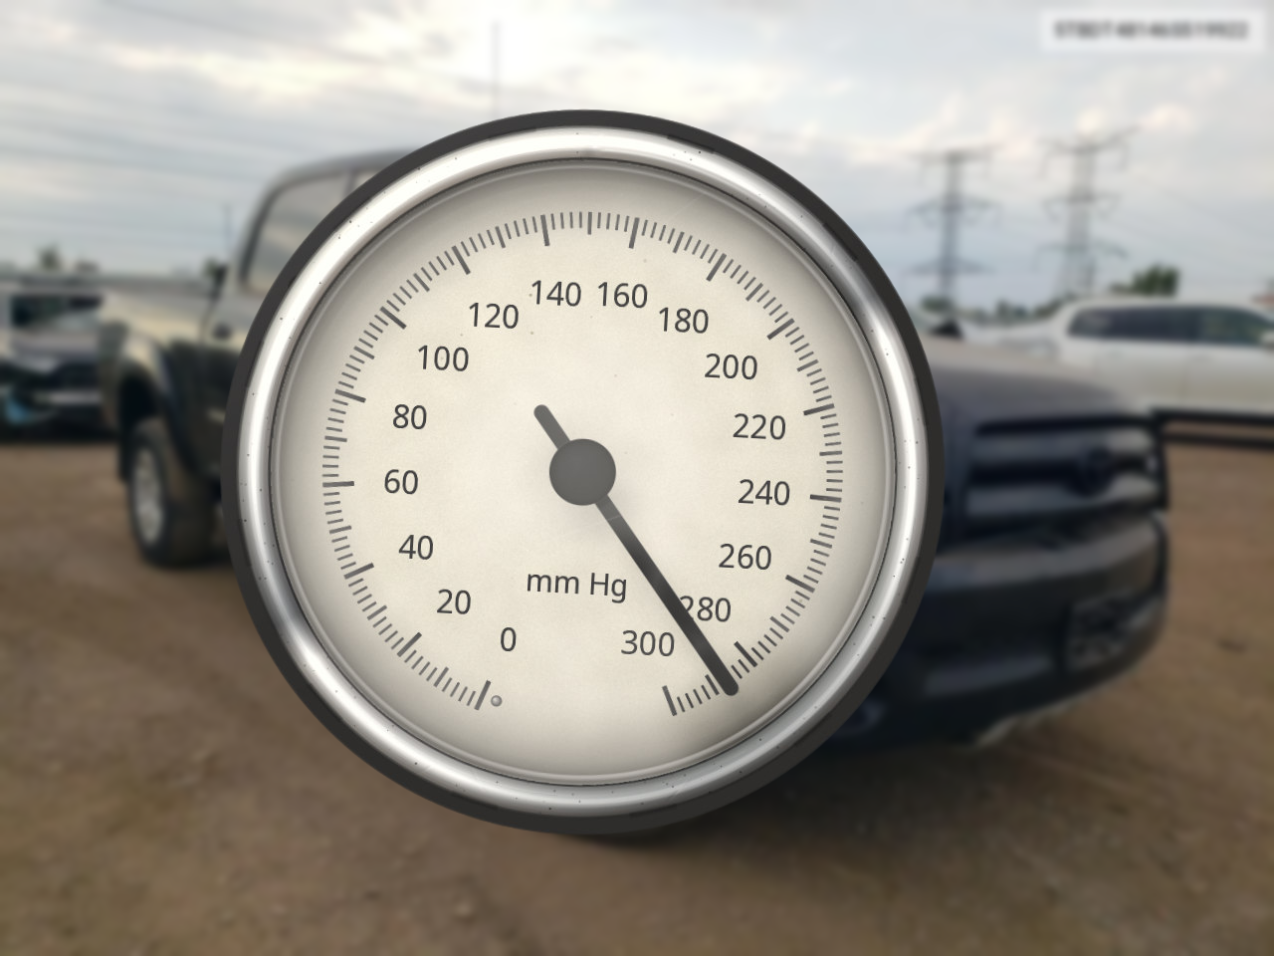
value=287 unit=mmHg
